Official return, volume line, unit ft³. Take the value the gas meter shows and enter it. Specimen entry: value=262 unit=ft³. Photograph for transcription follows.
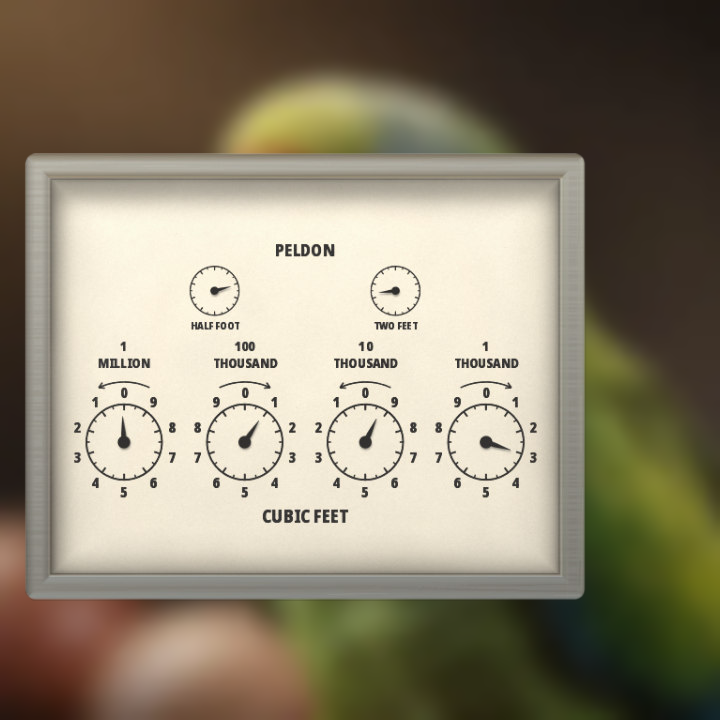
value=9300 unit=ft³
